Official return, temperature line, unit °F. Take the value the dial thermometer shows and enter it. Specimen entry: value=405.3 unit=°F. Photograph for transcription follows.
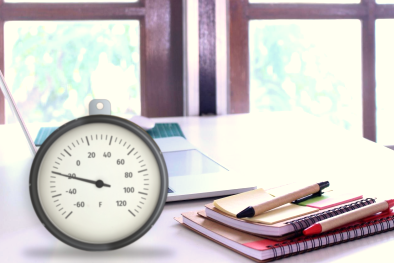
value=-20 unit=°F
